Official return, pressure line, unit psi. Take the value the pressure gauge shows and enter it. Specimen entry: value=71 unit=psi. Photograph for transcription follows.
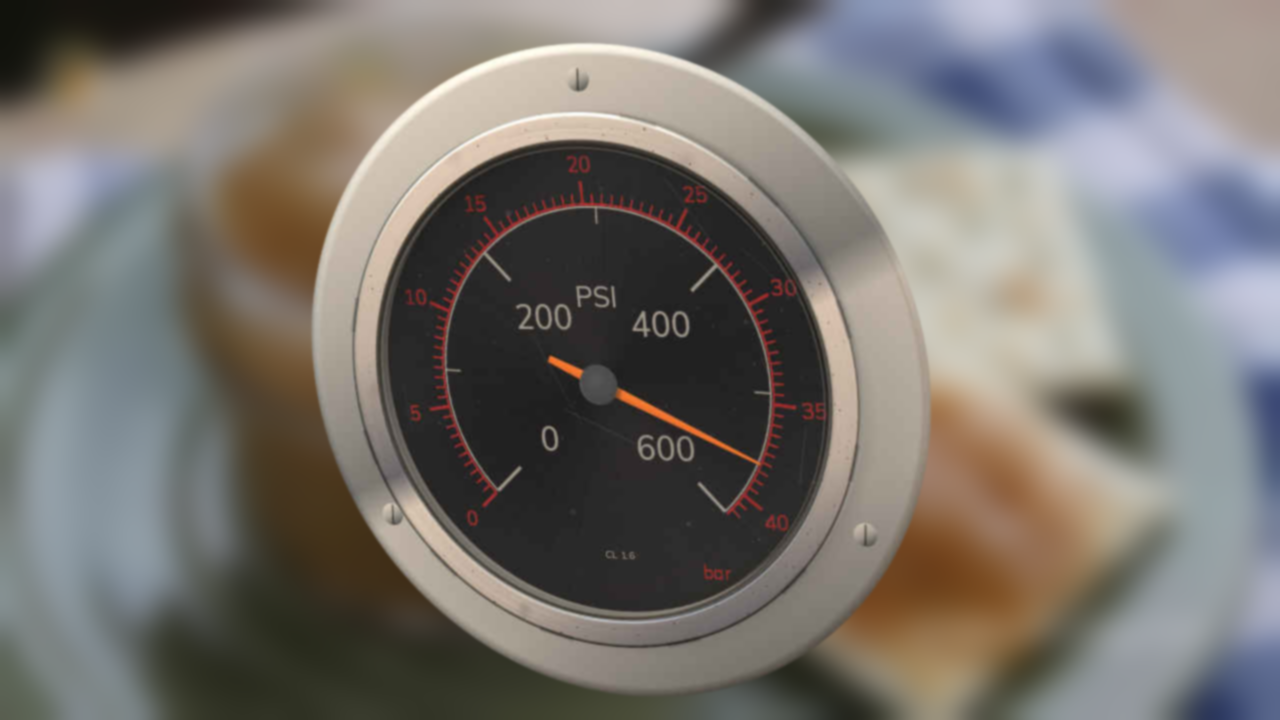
value=550 unit=psi
